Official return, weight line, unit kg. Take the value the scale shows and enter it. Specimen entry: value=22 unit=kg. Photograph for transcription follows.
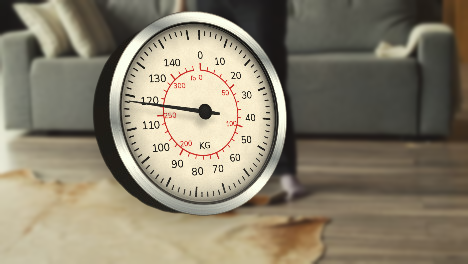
value=118 unit=kg
